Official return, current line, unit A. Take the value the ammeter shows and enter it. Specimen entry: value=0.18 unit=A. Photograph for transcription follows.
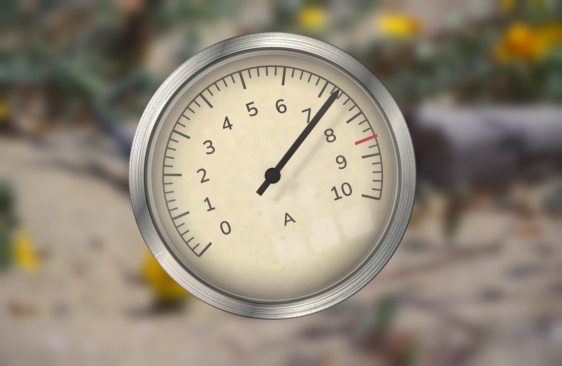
value=7.3 unit=A
